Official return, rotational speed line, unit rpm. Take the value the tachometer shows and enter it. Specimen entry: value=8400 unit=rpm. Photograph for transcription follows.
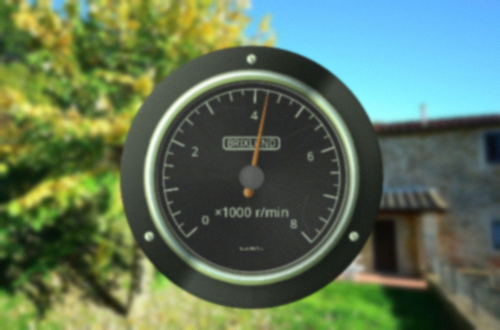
value=4250 unit=rpm
